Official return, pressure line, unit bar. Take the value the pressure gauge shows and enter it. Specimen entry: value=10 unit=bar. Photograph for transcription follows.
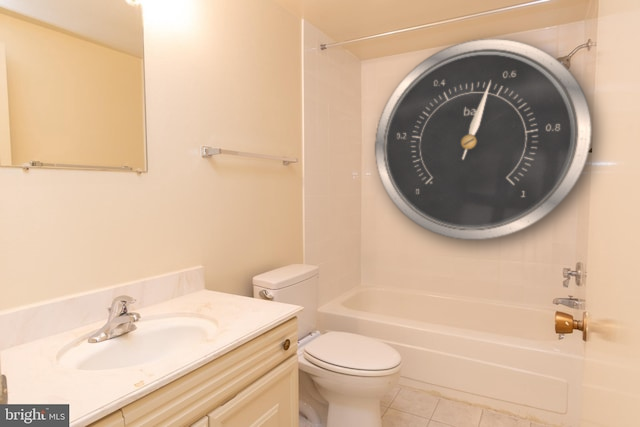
value=0.56 unit=bar
